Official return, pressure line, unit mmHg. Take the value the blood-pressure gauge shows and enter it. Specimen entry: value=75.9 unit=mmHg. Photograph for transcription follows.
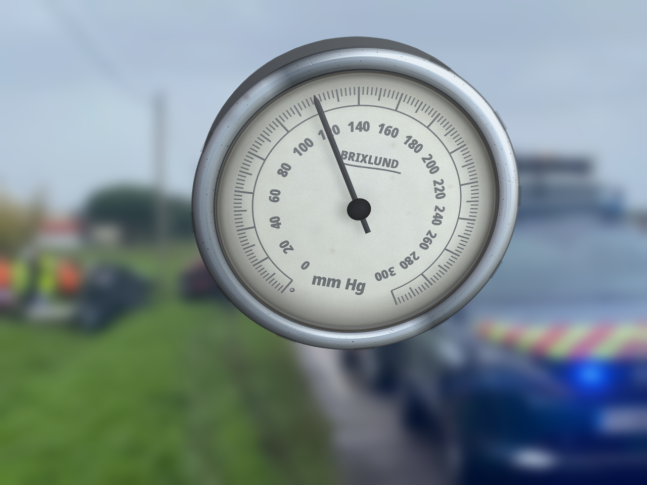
value=120 unit=mmHg
